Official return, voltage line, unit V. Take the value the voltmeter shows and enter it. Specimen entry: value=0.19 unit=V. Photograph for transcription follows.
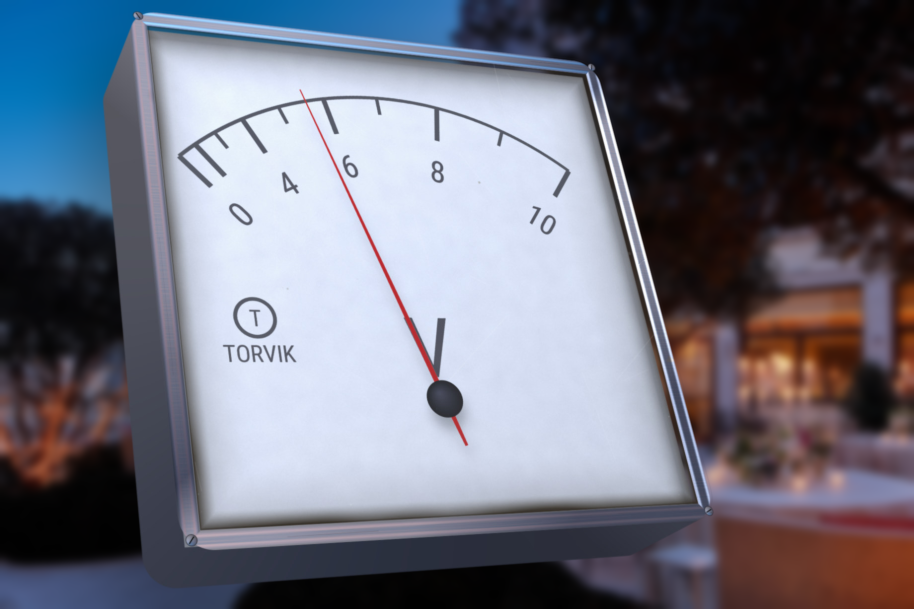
value=5.5 unit=V
